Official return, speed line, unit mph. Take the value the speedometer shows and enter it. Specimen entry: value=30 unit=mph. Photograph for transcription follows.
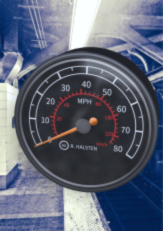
value=0 unit=mph
